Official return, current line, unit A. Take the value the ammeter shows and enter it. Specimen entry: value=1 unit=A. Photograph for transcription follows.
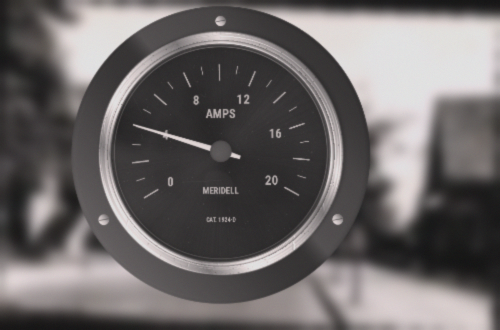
value=4 unit=A
